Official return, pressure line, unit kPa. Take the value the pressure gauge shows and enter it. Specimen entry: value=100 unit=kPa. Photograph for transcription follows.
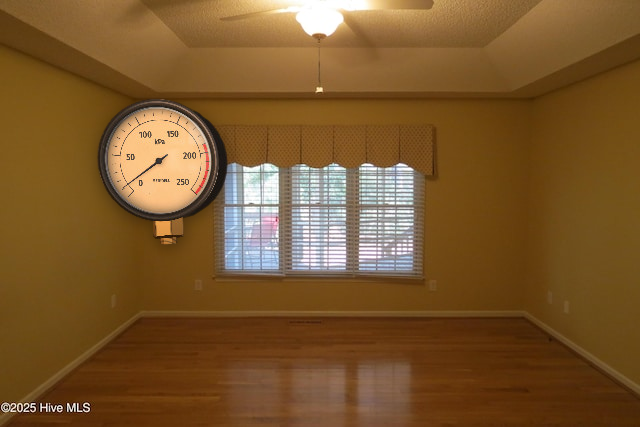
value=10 unit=kPa
